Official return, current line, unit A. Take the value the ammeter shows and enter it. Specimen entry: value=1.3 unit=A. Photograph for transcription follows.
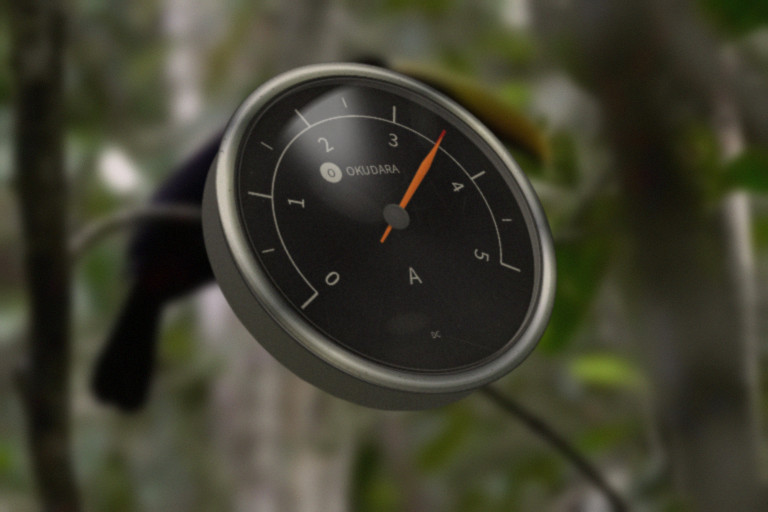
value=3.5 unit=A
